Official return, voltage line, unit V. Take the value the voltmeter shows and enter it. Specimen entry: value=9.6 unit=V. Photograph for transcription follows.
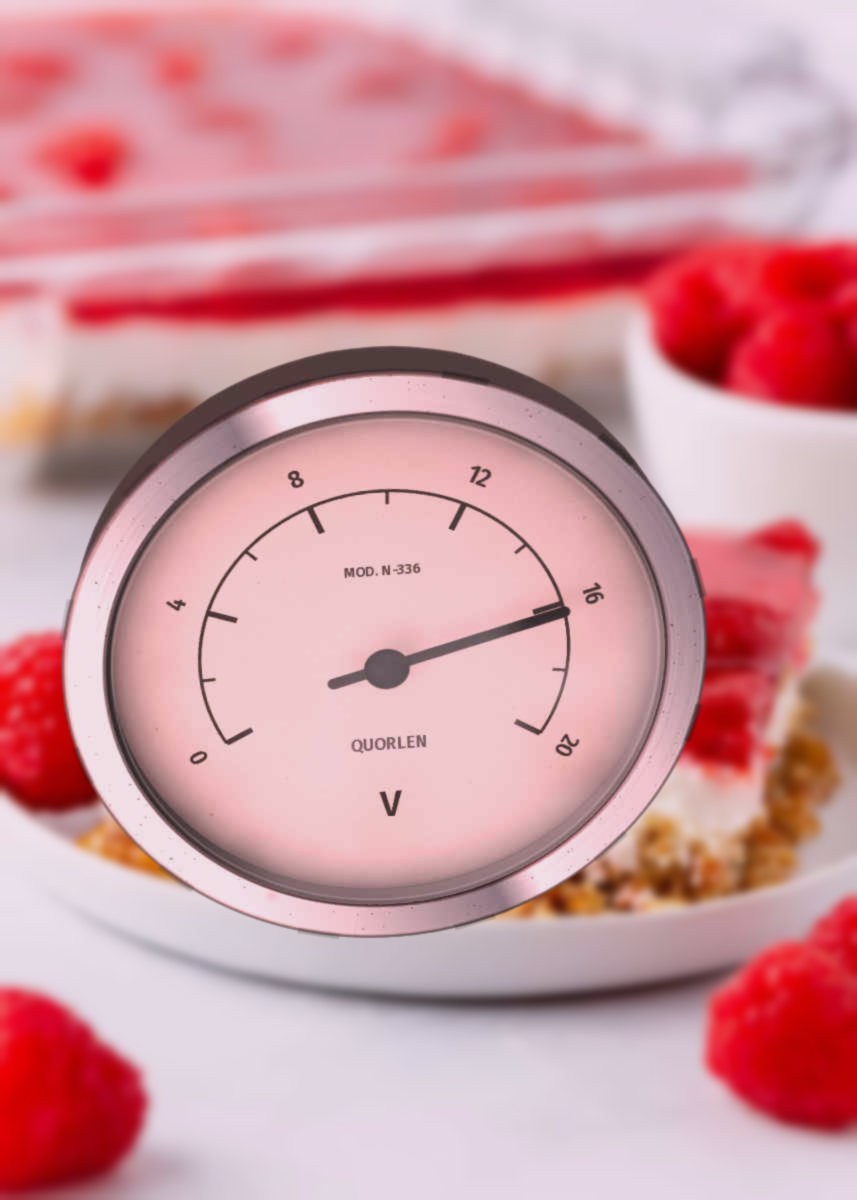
value=16 unit=V
